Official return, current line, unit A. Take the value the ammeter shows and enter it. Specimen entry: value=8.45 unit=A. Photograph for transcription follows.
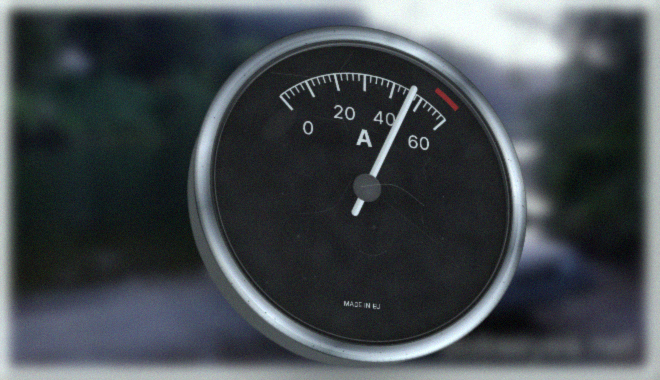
value=46 unit=A
